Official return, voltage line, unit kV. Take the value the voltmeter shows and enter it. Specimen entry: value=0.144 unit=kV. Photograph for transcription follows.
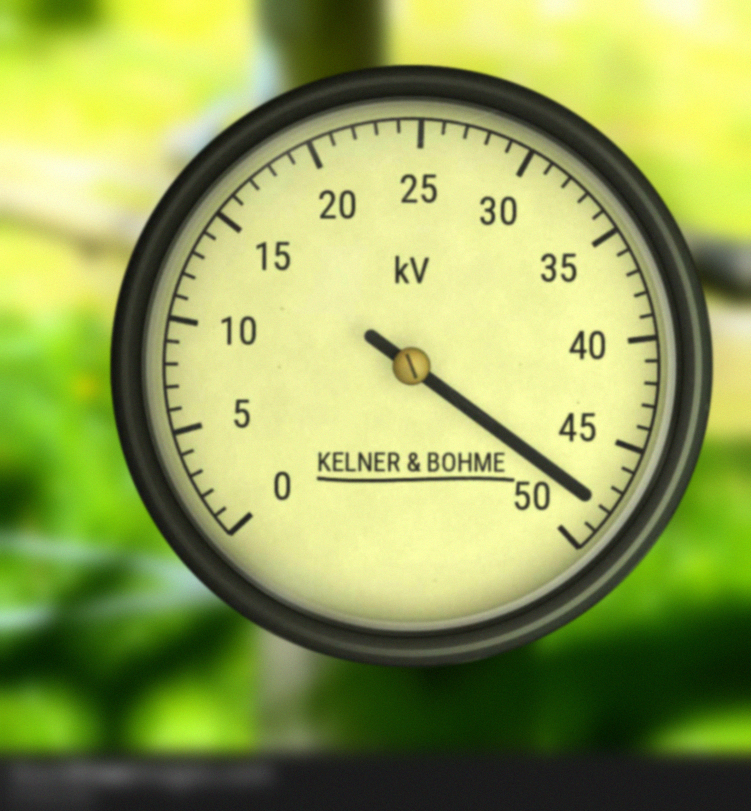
value=48 unit=kV
